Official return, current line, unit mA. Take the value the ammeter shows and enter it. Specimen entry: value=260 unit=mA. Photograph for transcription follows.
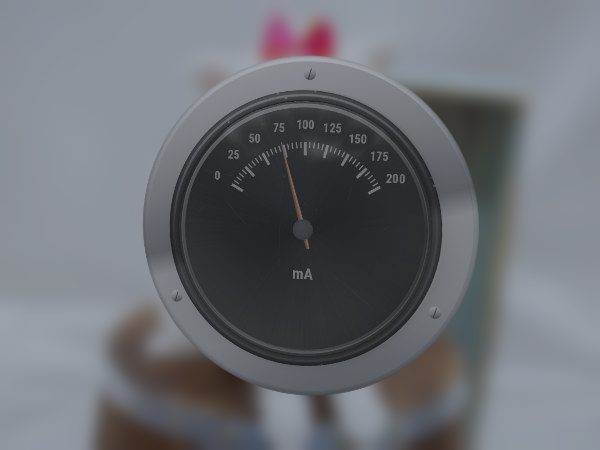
value=75 unit=mA
